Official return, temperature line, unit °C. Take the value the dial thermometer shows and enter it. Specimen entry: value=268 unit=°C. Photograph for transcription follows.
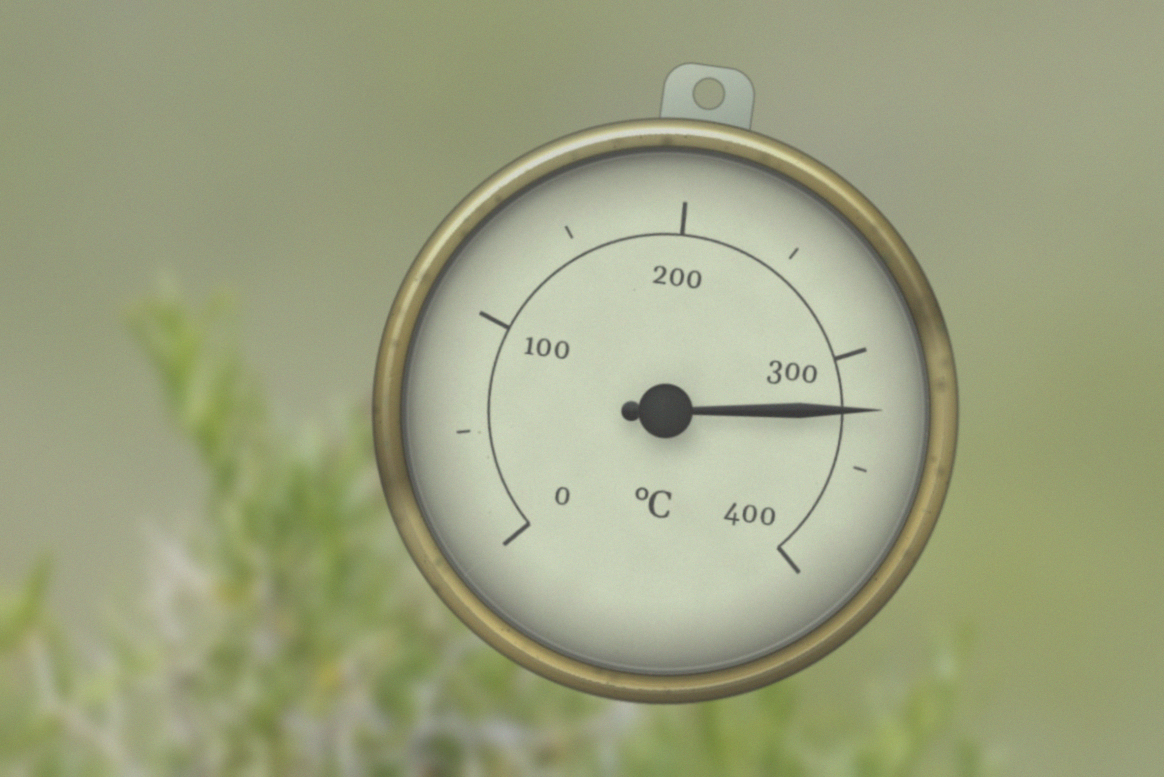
value=325 unit=°C
